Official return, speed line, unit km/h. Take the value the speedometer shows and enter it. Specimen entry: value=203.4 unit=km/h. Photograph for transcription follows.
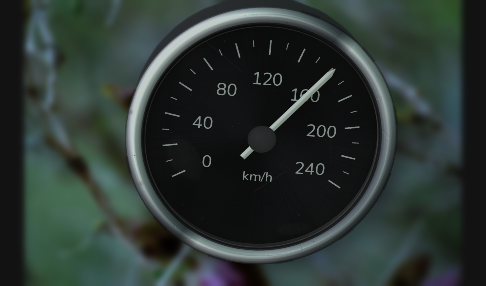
value=160 unit=km/h
